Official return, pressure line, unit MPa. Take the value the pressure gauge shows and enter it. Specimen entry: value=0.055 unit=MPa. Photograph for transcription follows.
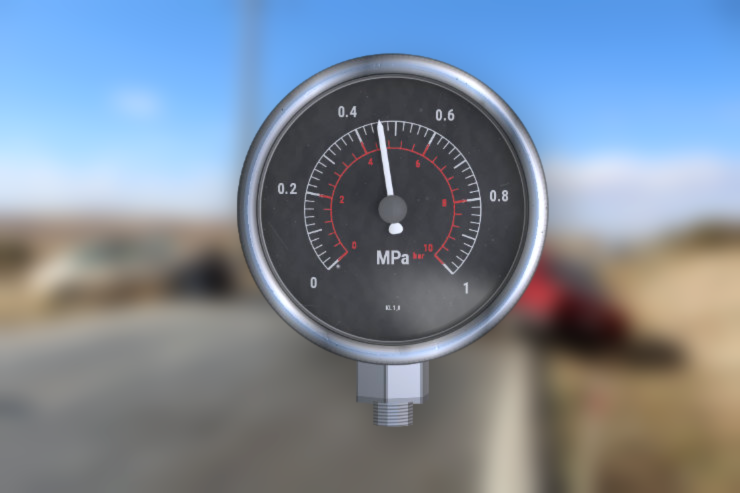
value=0.46 unit=MPa
